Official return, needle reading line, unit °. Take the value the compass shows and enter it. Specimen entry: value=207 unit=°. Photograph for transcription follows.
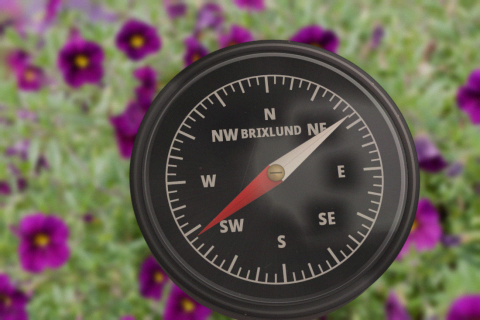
value=235 unit=°
